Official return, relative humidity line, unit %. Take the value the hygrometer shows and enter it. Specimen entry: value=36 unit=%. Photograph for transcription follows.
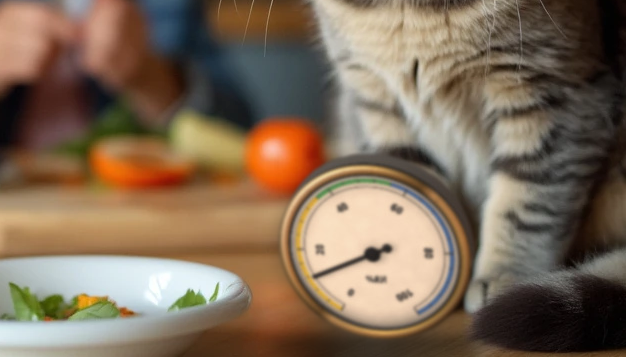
value=12 unit=%
